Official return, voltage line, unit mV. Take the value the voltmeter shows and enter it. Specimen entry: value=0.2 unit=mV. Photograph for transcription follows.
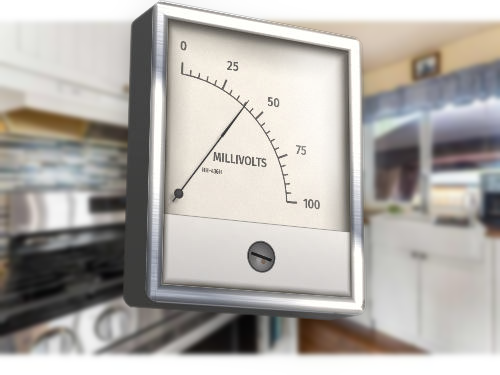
value=40 unit=mV
